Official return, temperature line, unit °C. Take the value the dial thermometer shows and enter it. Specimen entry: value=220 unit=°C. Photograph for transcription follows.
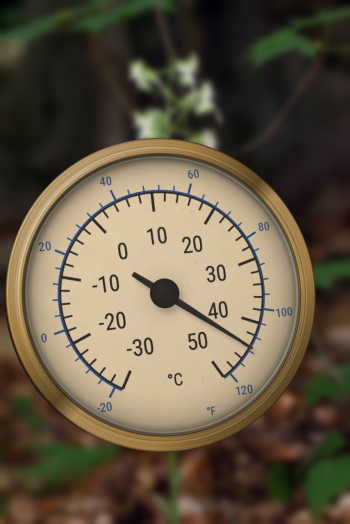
value=44 unit=°C
